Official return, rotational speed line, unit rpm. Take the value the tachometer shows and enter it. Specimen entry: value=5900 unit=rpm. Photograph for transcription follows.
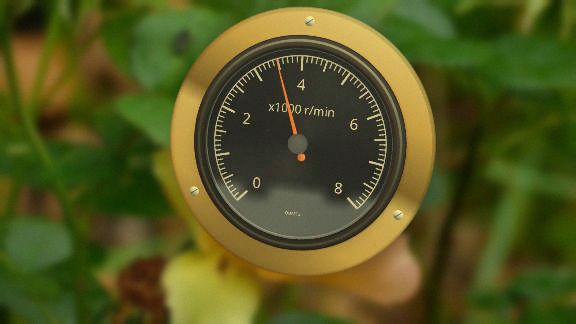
value=3500 unit=rpm
